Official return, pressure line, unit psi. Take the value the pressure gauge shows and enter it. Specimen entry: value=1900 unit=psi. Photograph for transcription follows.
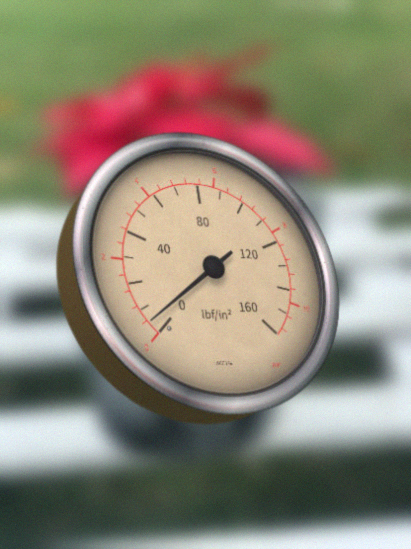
value=5 unit=psi
